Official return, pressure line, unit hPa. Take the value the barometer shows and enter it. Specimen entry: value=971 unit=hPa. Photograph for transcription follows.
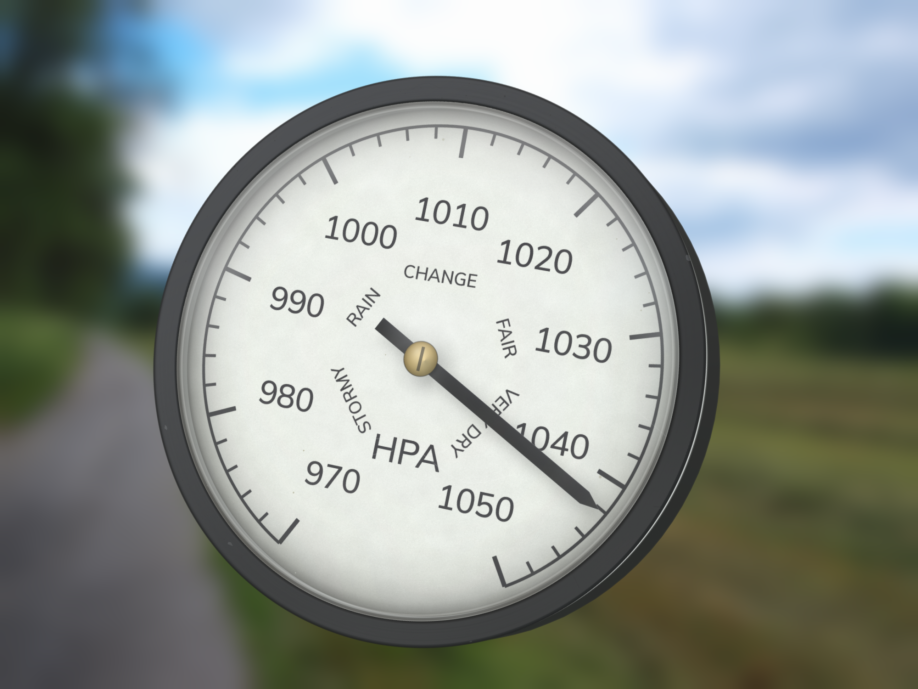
value=1042 unit=hPa
